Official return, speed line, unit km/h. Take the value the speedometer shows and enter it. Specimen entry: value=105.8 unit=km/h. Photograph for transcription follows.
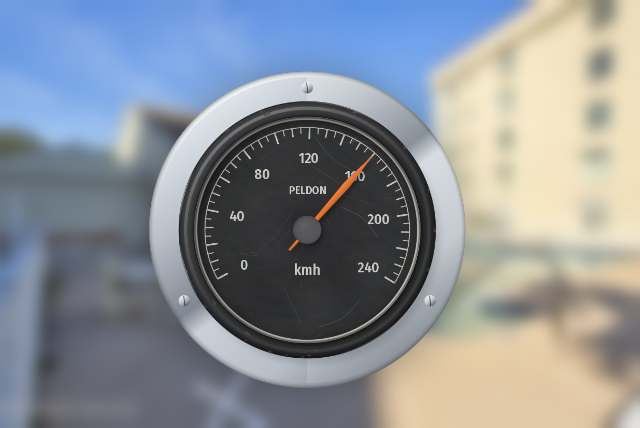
value=160 unit=km/h
